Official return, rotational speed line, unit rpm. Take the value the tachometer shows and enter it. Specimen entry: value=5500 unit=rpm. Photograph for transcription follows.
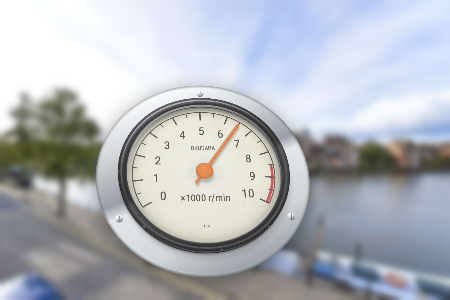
value=6500 unit=rpm
